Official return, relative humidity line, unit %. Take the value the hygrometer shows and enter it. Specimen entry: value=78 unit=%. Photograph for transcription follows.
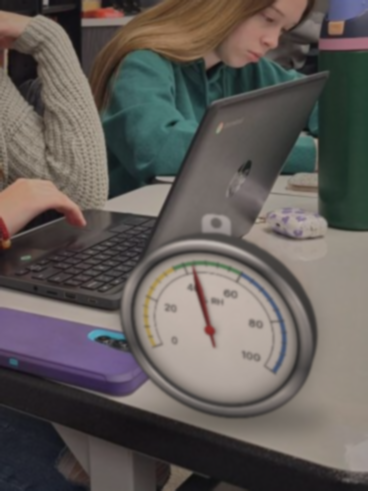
value=44 unit=%
